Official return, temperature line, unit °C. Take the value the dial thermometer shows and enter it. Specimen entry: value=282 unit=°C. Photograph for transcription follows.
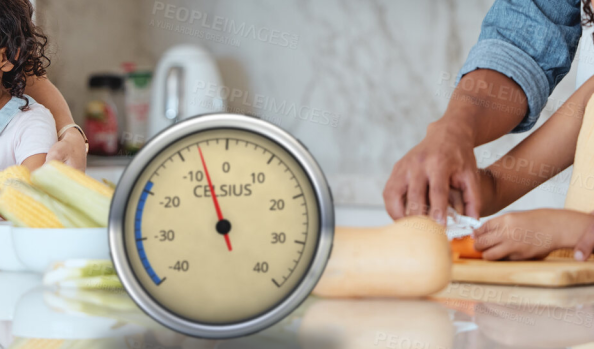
value=-6 unit=°C
